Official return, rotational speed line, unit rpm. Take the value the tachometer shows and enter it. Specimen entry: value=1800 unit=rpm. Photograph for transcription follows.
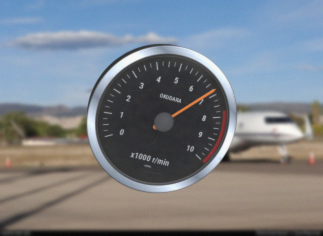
value=6750 unit=rpm
